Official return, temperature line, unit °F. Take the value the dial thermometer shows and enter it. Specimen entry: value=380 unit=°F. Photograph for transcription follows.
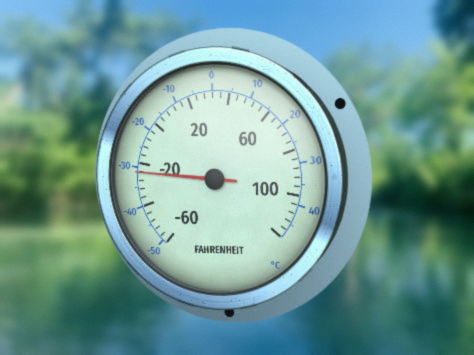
value=-24 unit=°F
